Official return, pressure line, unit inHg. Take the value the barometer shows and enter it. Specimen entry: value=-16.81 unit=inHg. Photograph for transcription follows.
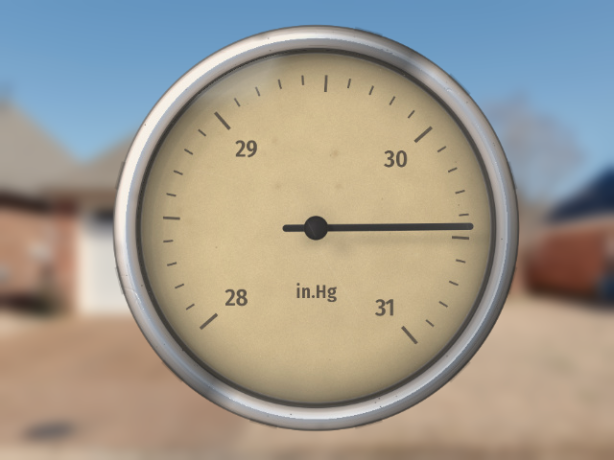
value=30.45 unit=inHg
